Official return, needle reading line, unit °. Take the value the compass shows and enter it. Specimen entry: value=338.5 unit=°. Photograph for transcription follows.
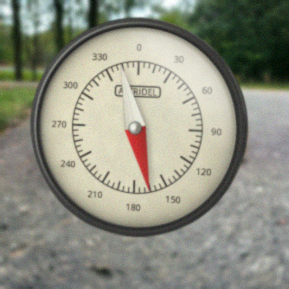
value=165 unit=°
